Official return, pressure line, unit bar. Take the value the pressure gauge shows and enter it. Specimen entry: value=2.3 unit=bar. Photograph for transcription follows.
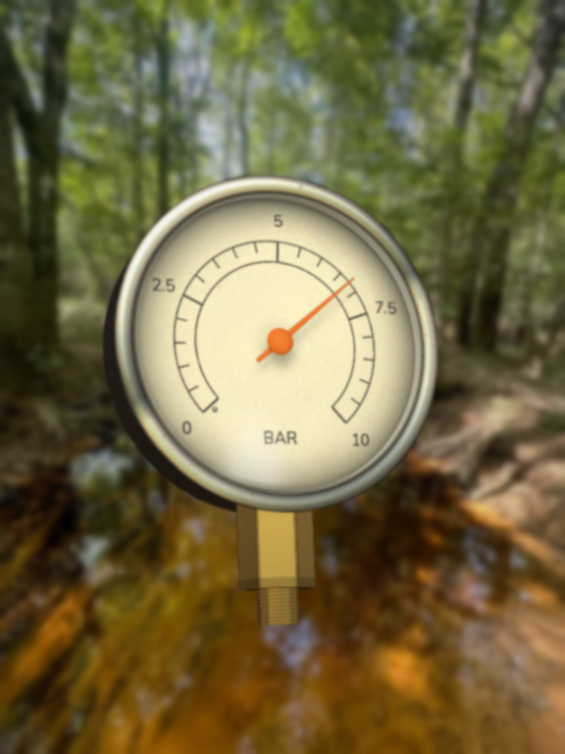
value=6.75 unit=bar
